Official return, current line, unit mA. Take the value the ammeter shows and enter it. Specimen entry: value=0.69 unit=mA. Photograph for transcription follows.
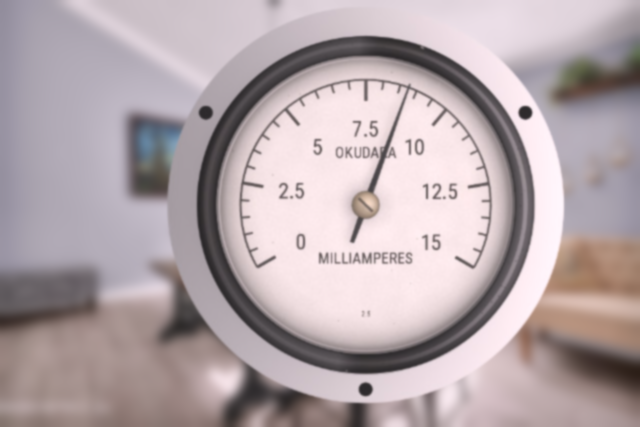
value=8.75 unit=mA
